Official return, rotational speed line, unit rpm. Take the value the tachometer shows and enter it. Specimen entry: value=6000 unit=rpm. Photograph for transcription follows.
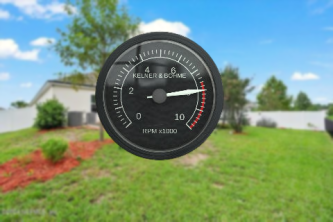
value=8000 unit=rpm
